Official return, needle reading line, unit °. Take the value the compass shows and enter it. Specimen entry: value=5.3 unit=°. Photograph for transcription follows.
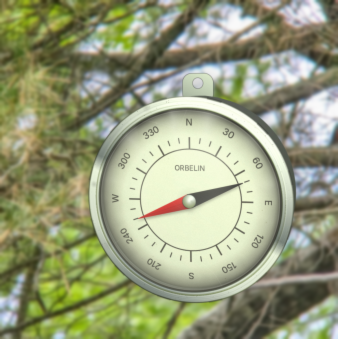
value=250 unit=°
